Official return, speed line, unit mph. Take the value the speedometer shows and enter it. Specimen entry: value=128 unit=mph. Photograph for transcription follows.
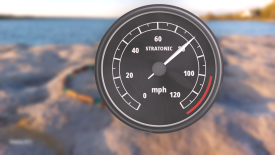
value=80 unit=mph
